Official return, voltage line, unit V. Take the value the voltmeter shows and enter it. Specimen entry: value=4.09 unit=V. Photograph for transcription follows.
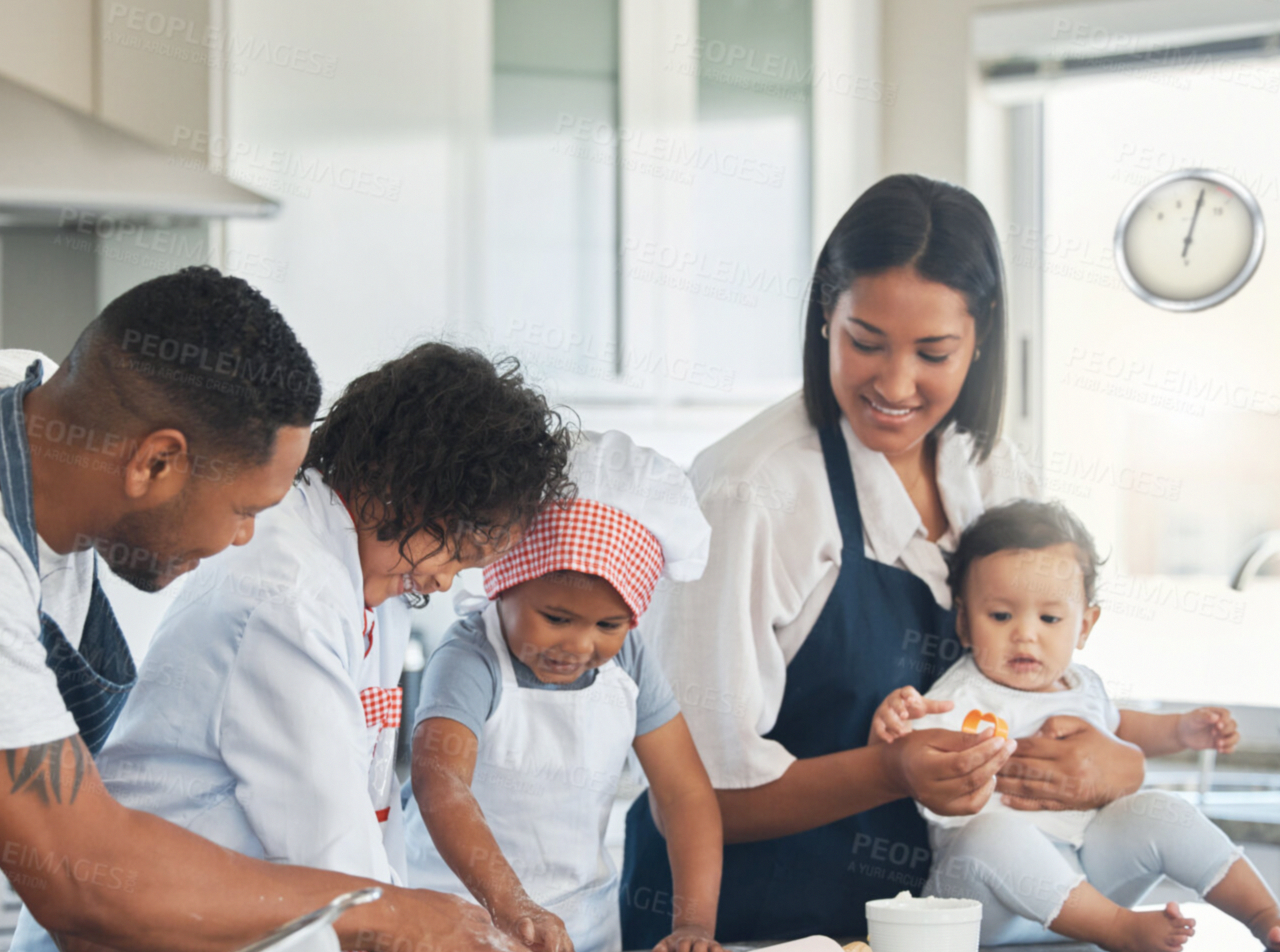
value=10 unit=V
